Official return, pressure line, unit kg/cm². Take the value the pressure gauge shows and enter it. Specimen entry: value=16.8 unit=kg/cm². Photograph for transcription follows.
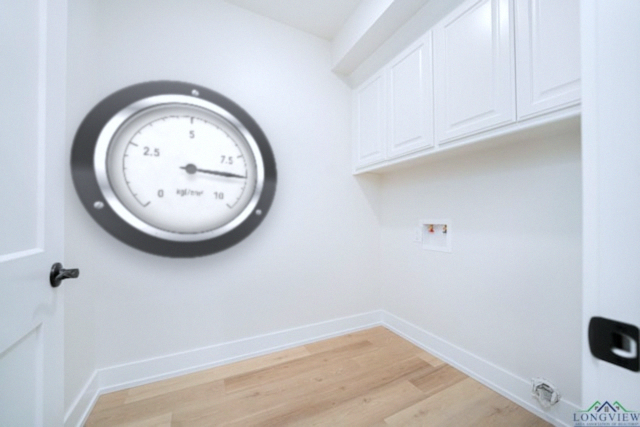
value=8.5 unit=kg/cm²
